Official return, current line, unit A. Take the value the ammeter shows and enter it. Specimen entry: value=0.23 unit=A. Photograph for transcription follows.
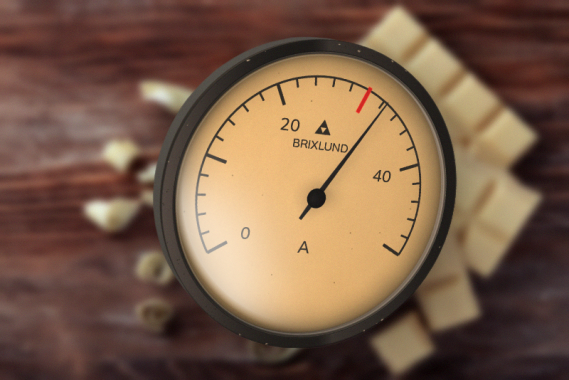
value=32 unit=A
